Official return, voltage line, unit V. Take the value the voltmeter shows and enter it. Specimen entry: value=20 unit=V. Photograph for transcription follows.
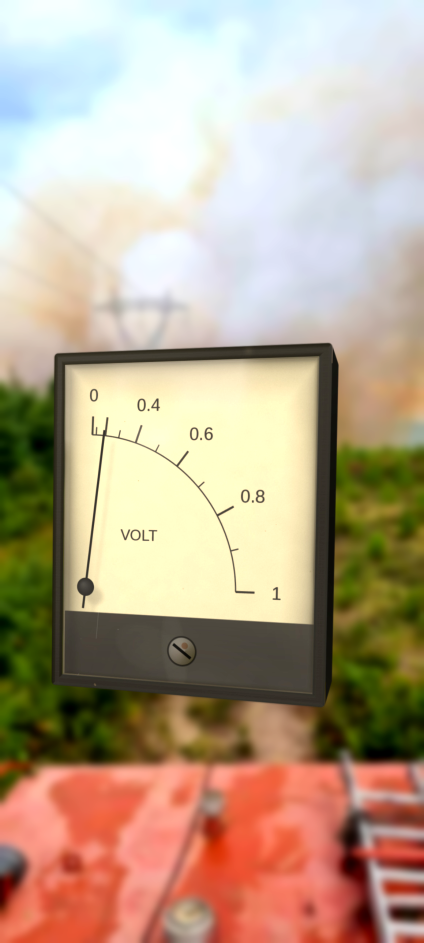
value=0.2 unit=V
